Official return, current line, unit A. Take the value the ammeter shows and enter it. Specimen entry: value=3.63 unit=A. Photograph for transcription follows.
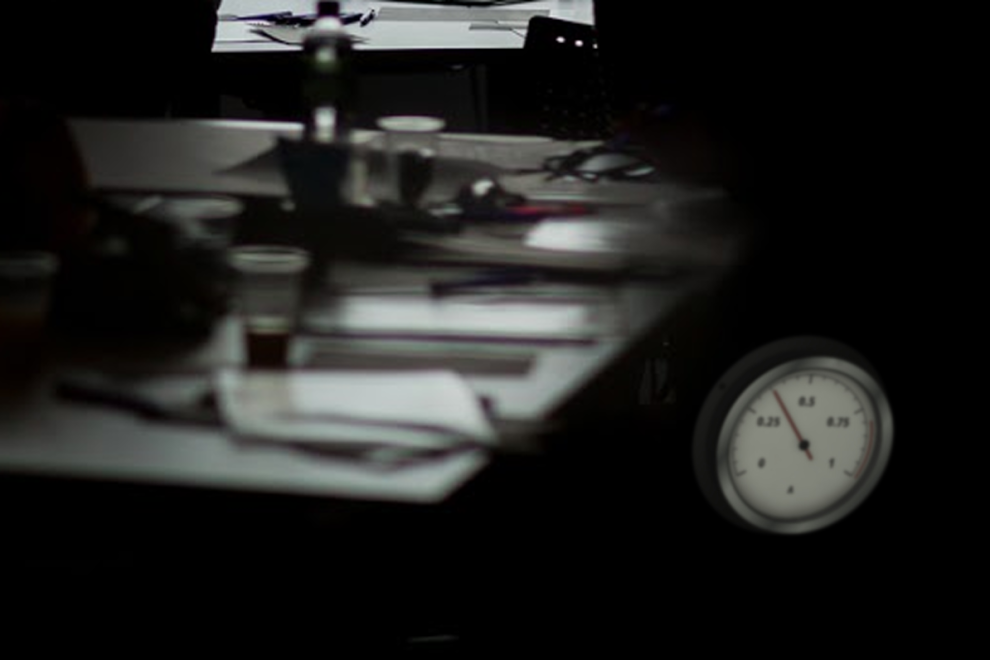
value=0.35 unit=A
